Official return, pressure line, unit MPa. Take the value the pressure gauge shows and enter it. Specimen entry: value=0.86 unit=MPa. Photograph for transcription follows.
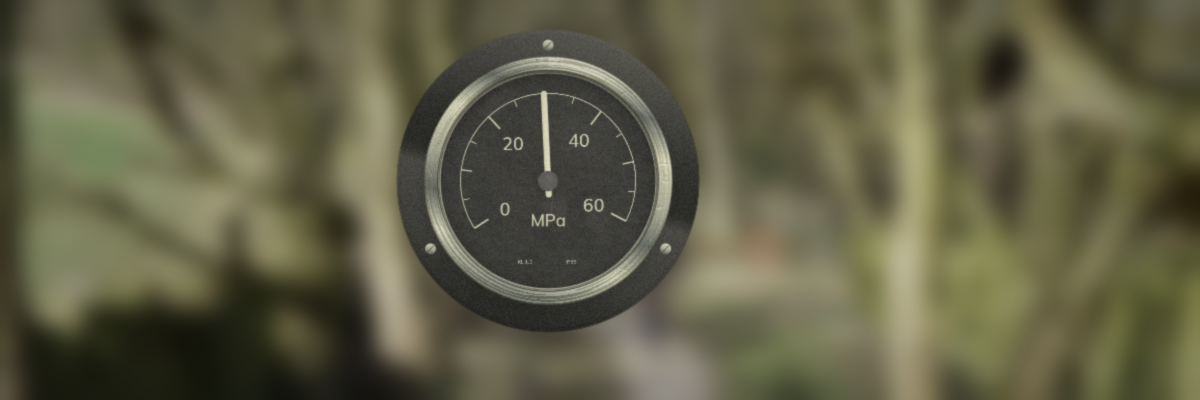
value=30 unit=MPa
